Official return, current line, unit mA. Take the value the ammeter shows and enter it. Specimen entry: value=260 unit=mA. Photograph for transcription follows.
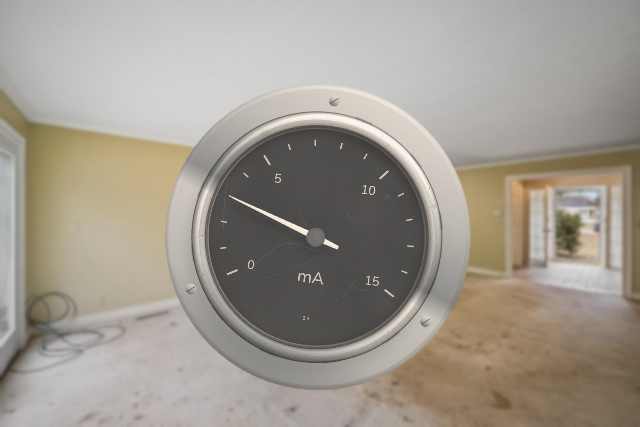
value=3 unit=mA
